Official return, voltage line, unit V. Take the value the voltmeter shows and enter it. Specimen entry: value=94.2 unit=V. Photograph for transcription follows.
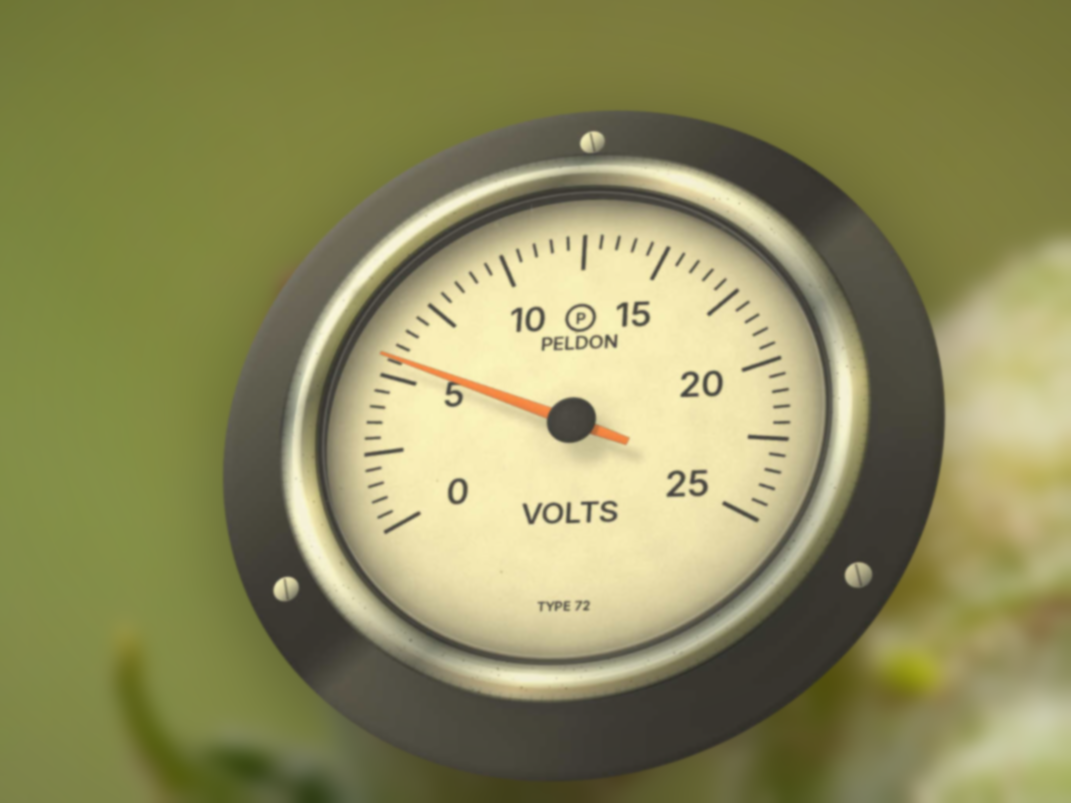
value=5.5 unit=V
